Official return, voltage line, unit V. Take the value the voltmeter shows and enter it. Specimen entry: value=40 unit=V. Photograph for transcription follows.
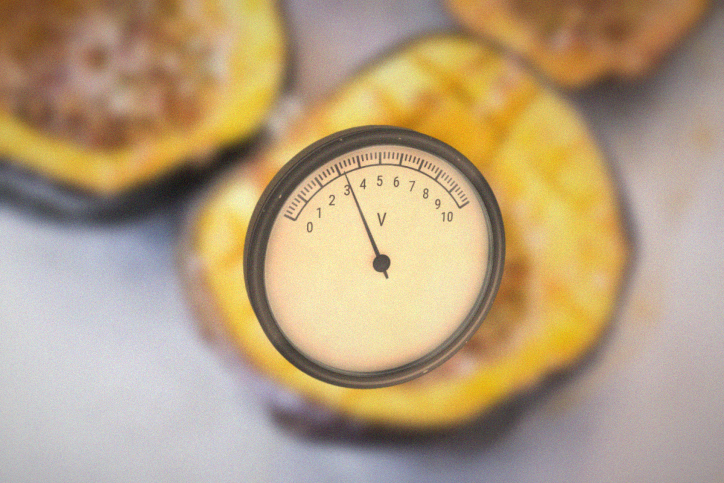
value=3.2 unit=V
